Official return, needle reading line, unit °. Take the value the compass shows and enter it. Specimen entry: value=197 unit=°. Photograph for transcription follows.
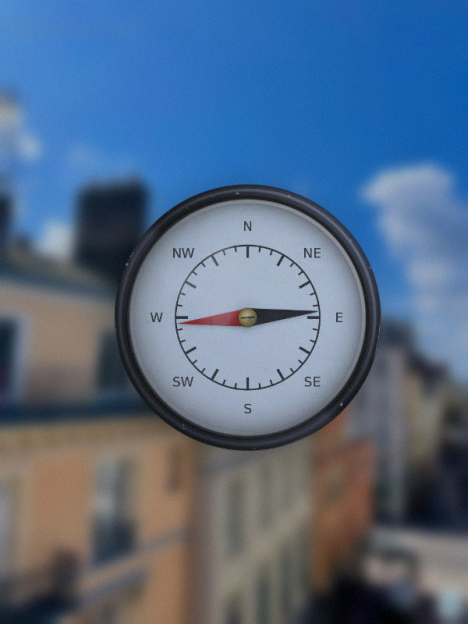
value=265 unit=°
